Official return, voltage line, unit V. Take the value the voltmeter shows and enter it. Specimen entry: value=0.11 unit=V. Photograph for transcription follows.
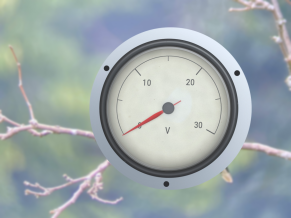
value=0 unit=V
